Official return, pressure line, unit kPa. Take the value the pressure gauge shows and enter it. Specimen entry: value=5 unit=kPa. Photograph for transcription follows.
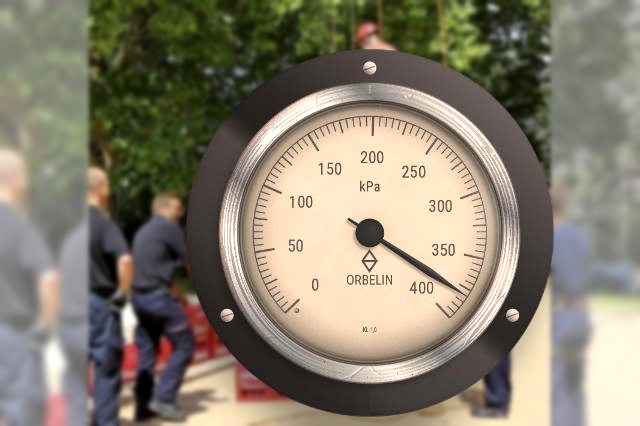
value=380 unit=kPa
